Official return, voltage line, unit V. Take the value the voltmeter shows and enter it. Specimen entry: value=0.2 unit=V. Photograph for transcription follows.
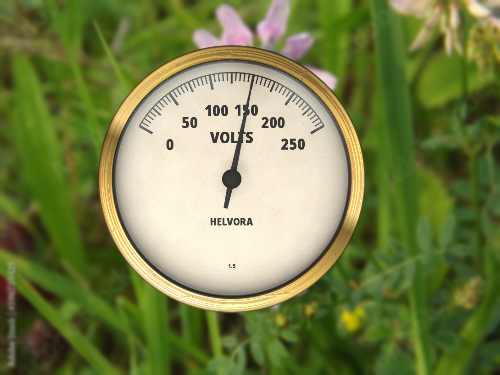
value=150 unit=V
